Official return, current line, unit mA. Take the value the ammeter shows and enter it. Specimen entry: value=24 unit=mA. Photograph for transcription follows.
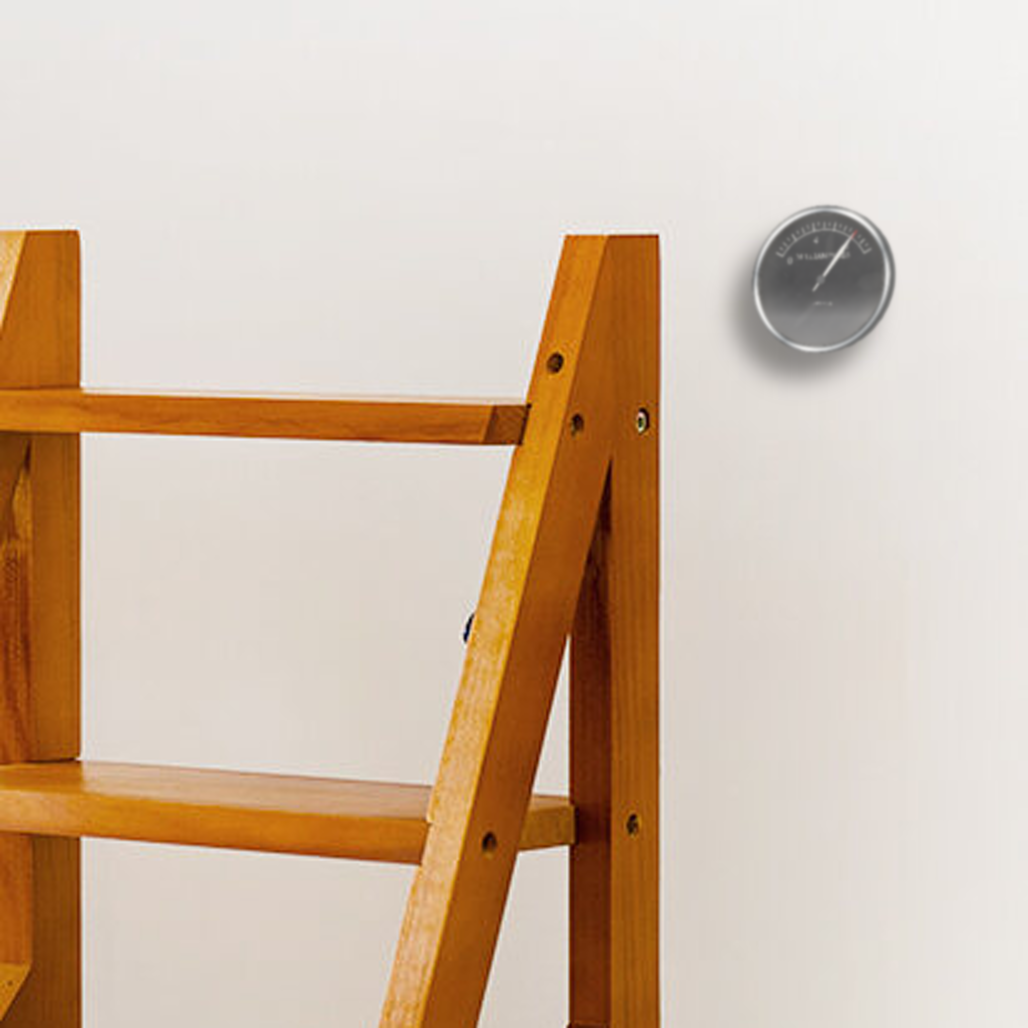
value=8 unit=mA
